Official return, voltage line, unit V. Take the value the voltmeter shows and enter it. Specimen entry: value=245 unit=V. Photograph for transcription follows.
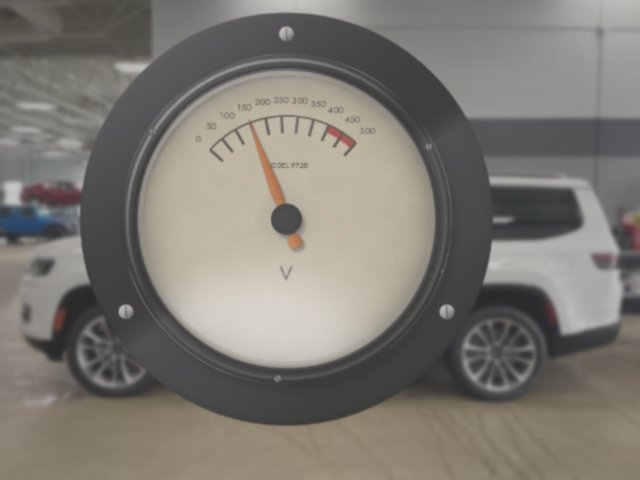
value=150 unit=V
